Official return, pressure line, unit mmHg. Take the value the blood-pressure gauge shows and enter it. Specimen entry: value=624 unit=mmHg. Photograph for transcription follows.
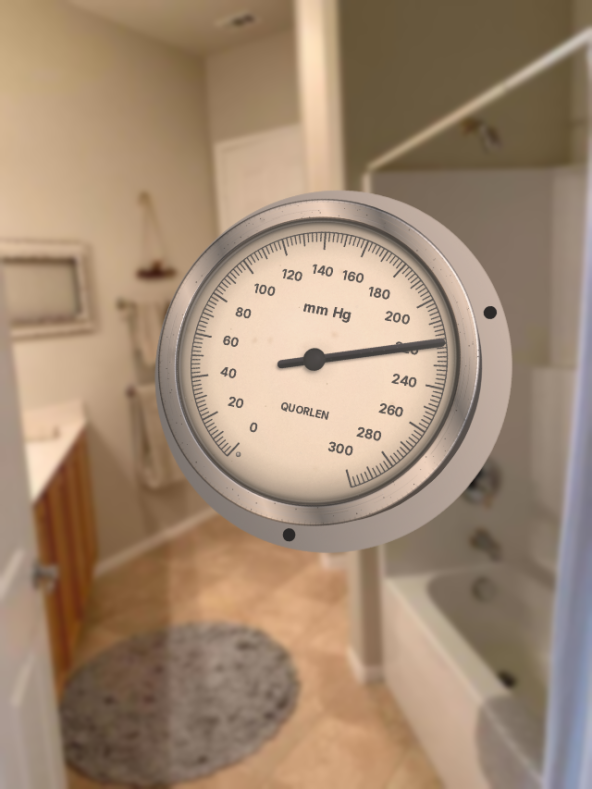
value=220 unit=mmHg
